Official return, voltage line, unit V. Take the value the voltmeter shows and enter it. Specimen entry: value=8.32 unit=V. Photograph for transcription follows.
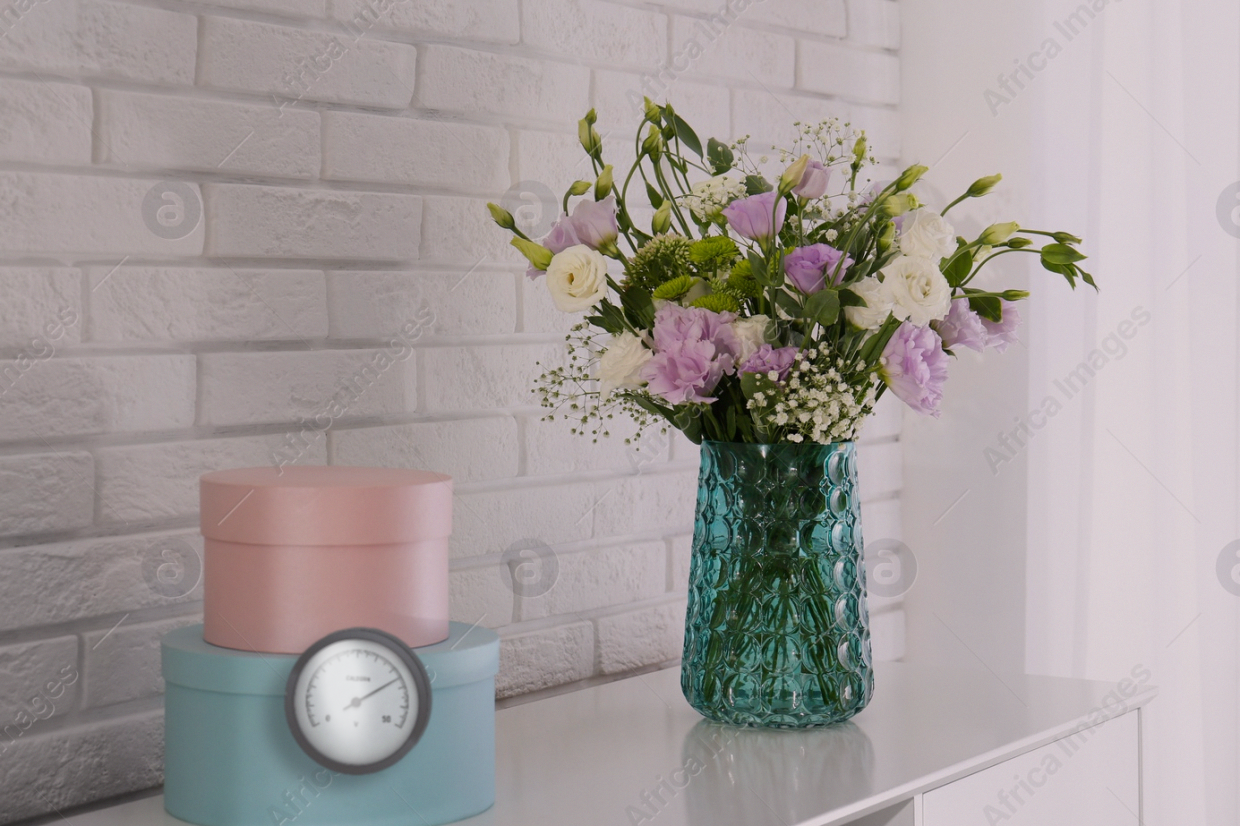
value=37.5 unit=V
